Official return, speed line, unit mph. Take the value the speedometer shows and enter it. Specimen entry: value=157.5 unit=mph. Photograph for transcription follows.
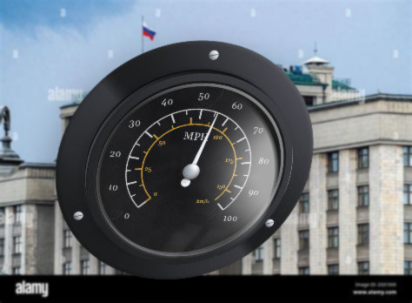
value=55 unit=mph
